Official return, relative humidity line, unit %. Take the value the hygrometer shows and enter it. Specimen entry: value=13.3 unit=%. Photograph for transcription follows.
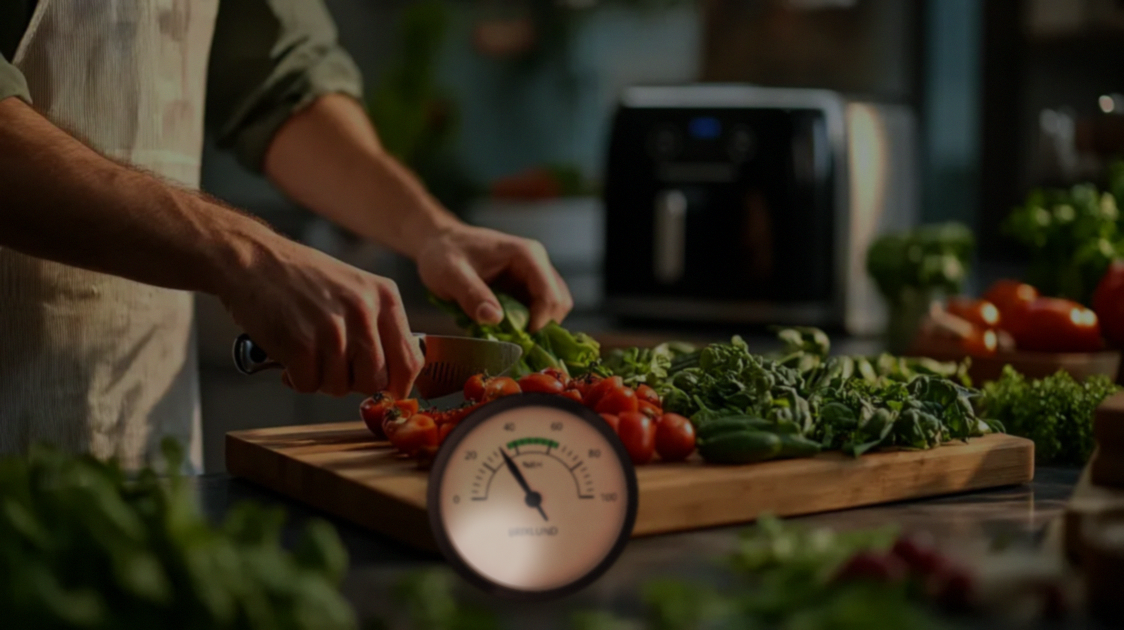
value=32 unit=%
